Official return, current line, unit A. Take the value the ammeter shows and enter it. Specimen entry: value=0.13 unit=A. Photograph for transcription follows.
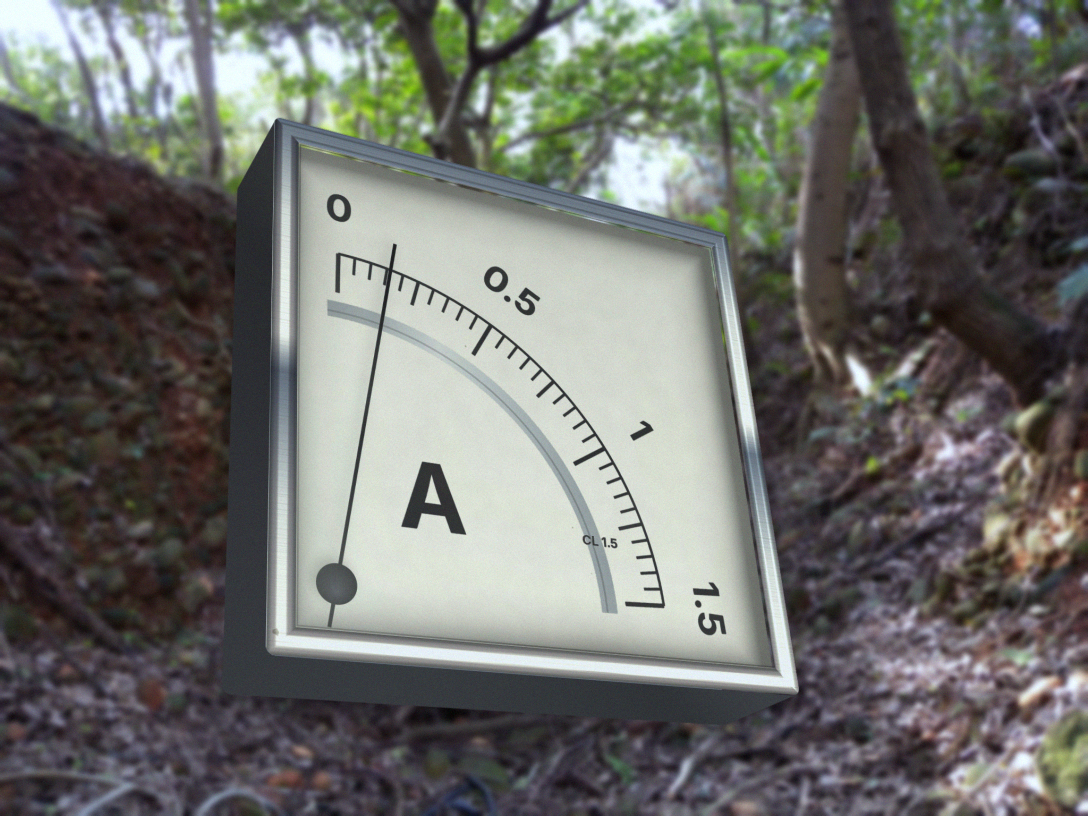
value=0.15 unit=A
